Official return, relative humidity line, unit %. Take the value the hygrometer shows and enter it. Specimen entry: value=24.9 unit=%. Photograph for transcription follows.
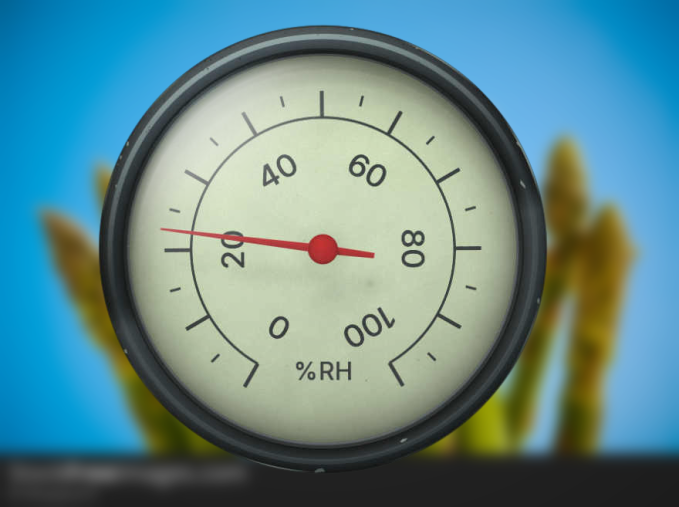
value=22.5 unit=%
